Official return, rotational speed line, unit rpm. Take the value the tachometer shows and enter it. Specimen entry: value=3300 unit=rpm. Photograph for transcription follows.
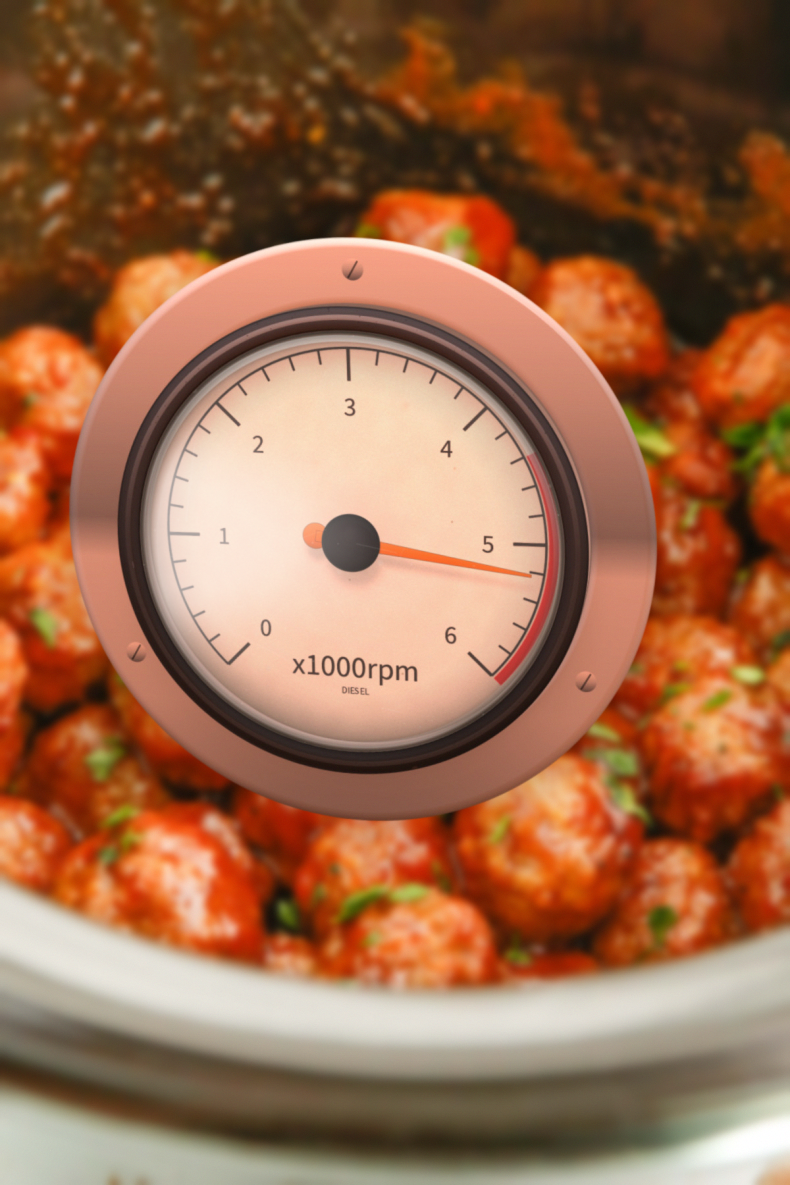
value=5200 unit=rpm
